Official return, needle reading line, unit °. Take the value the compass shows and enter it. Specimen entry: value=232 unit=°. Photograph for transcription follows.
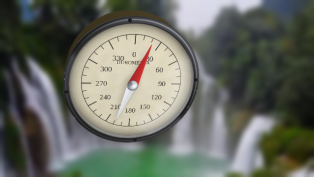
value=20 unit=°
